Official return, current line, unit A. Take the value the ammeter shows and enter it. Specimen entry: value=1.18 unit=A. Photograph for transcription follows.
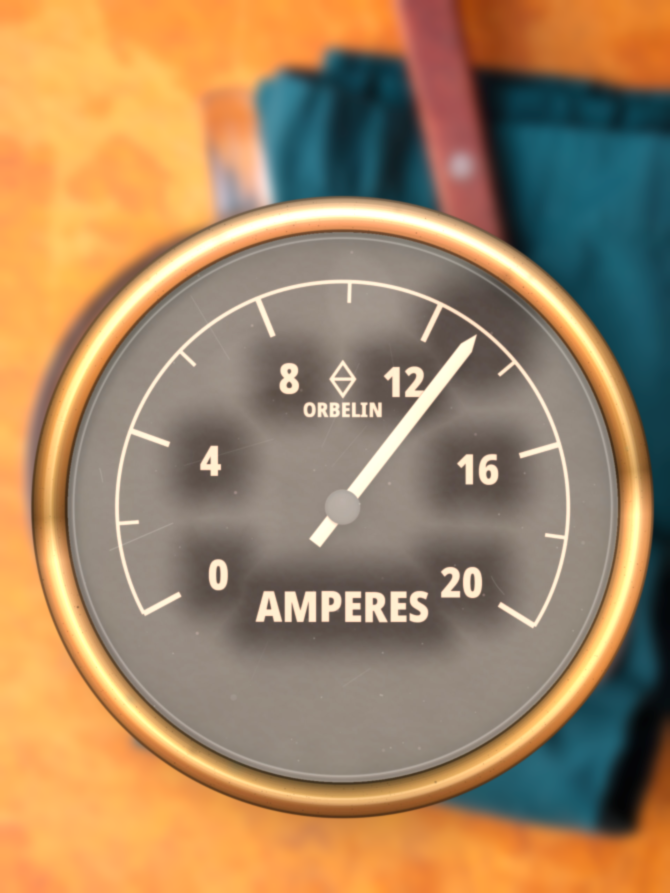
value=13 unit=A
